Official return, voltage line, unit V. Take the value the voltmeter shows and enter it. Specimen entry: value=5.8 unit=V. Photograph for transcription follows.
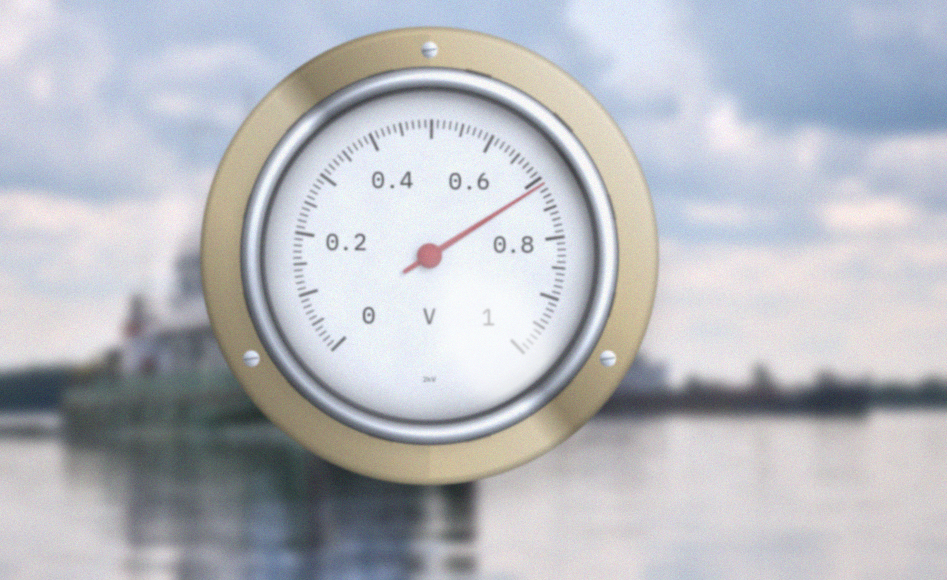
value=0.71 unit=V
